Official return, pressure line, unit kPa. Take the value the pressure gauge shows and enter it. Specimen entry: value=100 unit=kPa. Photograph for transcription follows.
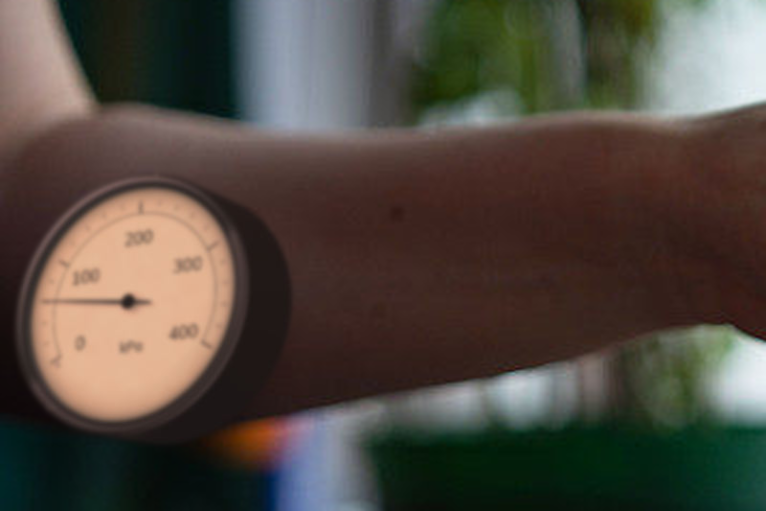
value=60 unit=kPa
